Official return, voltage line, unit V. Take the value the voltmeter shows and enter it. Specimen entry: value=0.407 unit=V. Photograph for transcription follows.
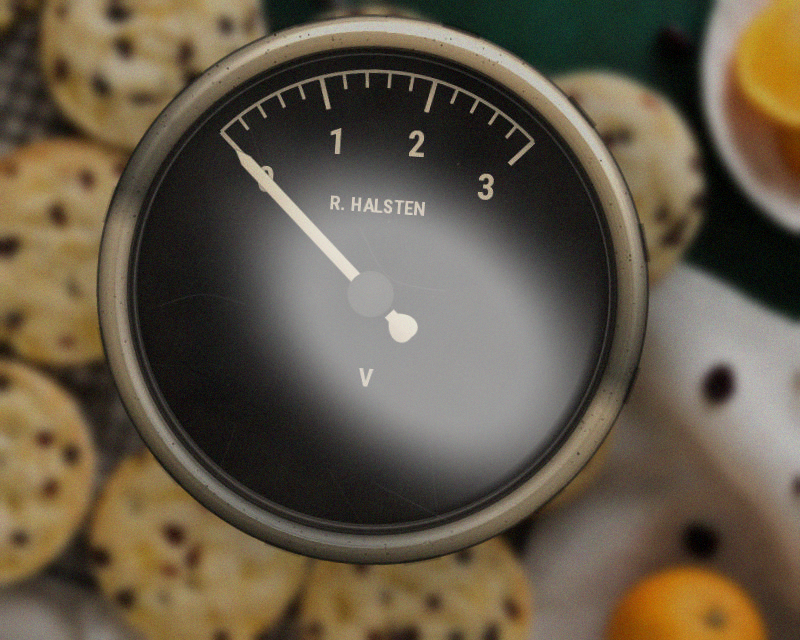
value=0 unit=V
